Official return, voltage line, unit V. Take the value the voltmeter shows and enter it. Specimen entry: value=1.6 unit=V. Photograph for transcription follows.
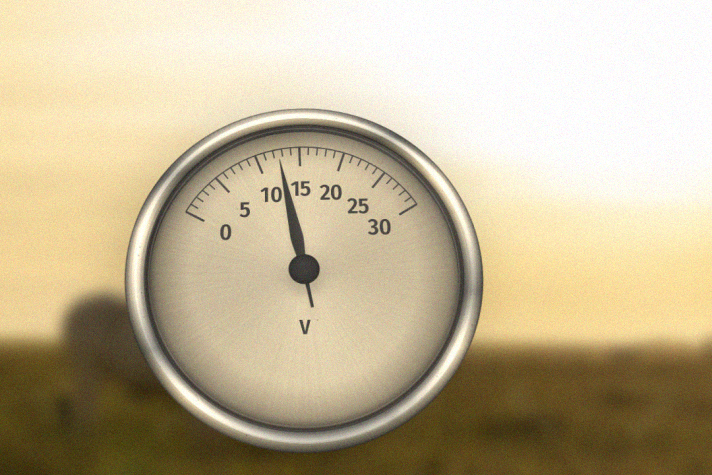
value=12.5 unit=V
